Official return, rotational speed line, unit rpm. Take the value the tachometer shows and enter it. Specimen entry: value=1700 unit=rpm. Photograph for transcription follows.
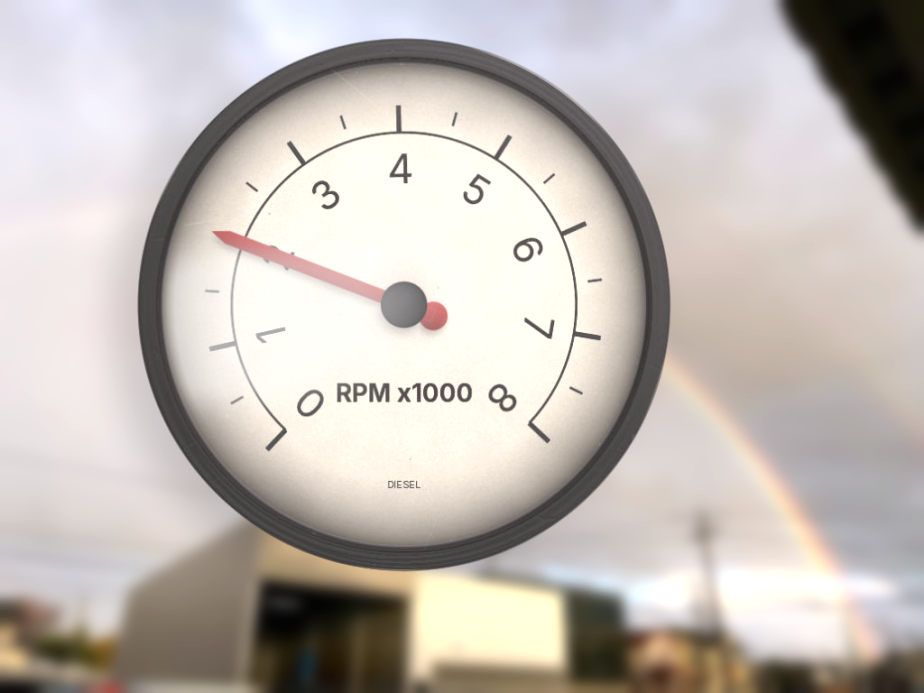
value=2000 unit=rpm
